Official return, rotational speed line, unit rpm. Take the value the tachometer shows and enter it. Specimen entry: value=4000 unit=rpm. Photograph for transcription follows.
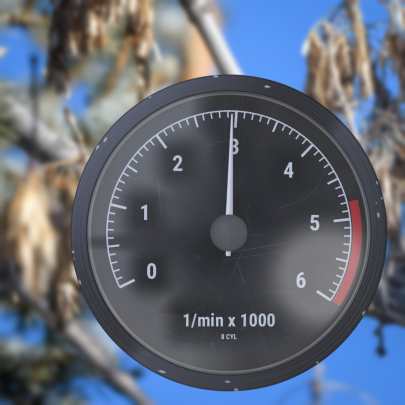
value=2950 unit=rpm
